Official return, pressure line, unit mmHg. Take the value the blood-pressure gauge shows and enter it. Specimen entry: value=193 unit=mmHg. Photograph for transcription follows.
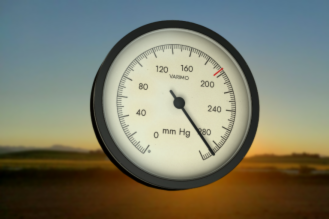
value=290 unit=mmHg
